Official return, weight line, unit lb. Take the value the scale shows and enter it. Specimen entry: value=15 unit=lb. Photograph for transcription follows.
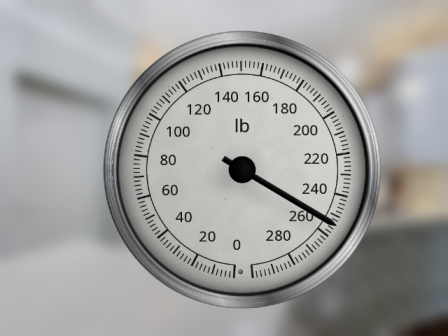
value=254 unit=lb
